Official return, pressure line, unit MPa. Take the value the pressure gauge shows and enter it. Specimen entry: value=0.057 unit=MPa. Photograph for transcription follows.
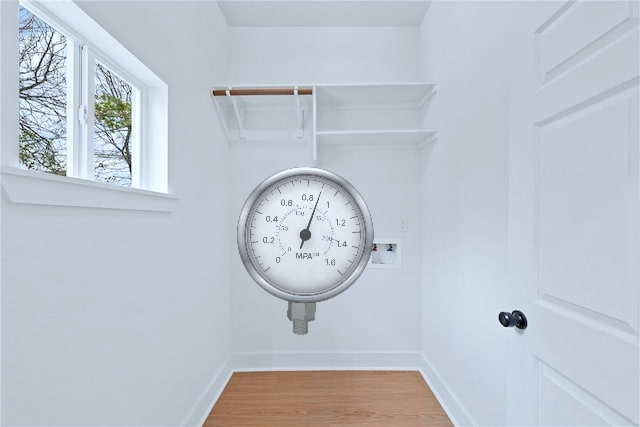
value=0.9 unit=MPa
